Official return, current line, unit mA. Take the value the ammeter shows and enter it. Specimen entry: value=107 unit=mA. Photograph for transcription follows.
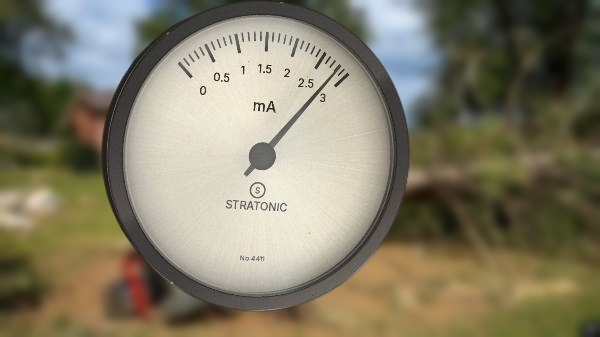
value=2.8 unit=mA
